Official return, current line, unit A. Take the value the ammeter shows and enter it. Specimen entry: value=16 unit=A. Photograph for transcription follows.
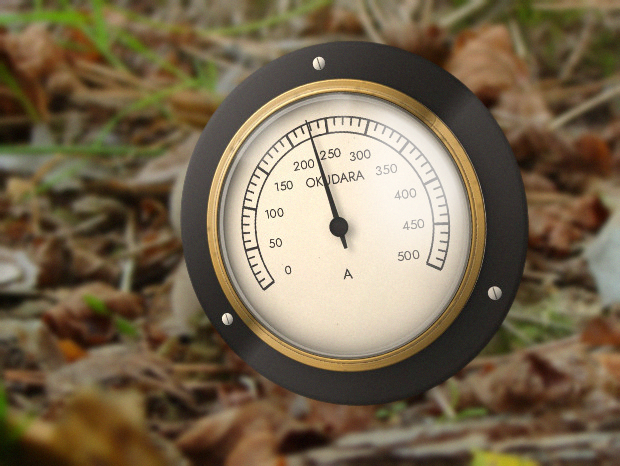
value=230 unit=A
